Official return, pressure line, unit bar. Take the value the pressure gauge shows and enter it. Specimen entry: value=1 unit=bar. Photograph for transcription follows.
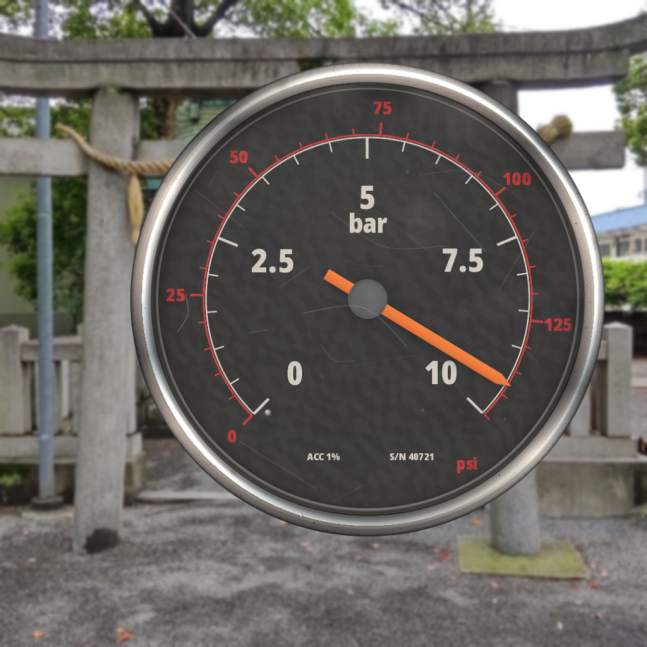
value=9.5 unit=bar
